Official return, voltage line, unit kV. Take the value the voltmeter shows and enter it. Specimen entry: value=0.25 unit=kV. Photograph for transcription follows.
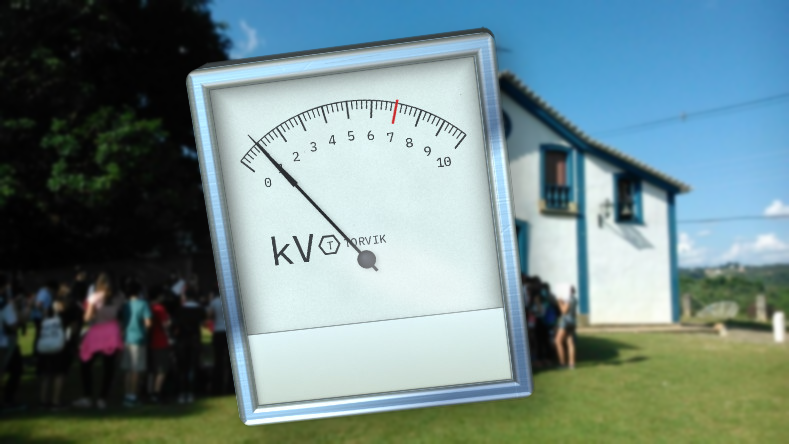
value=1 unit=kV
